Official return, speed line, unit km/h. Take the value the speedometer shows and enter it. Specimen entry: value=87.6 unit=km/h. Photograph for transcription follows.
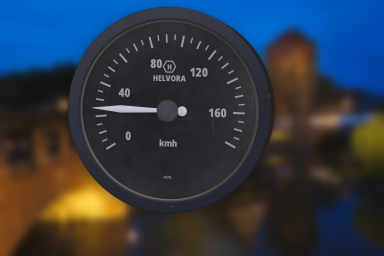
value=25 unit=km/h
